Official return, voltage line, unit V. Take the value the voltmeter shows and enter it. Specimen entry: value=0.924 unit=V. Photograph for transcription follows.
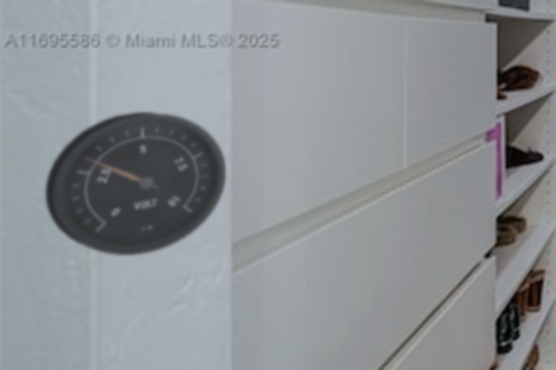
value=3 unit=V
